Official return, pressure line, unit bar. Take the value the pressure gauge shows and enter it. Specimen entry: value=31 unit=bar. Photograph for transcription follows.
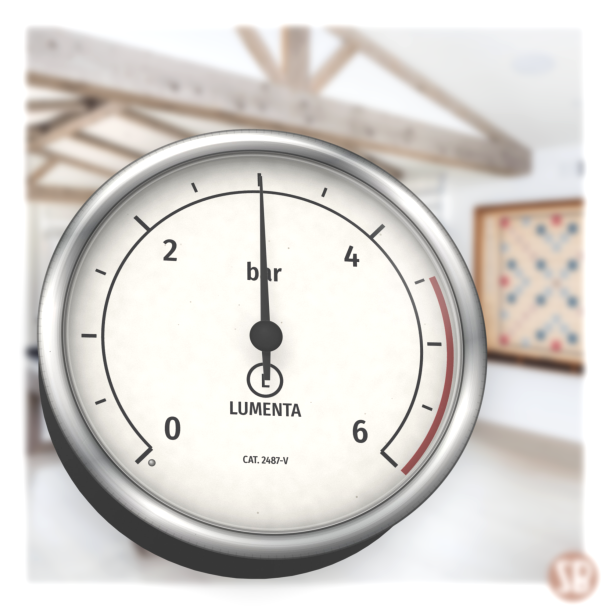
value=3 unit=bar
